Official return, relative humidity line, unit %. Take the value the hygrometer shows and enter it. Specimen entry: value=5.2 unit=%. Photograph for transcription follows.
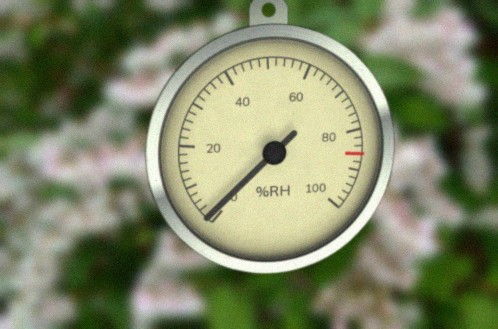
value=2 unit=%
